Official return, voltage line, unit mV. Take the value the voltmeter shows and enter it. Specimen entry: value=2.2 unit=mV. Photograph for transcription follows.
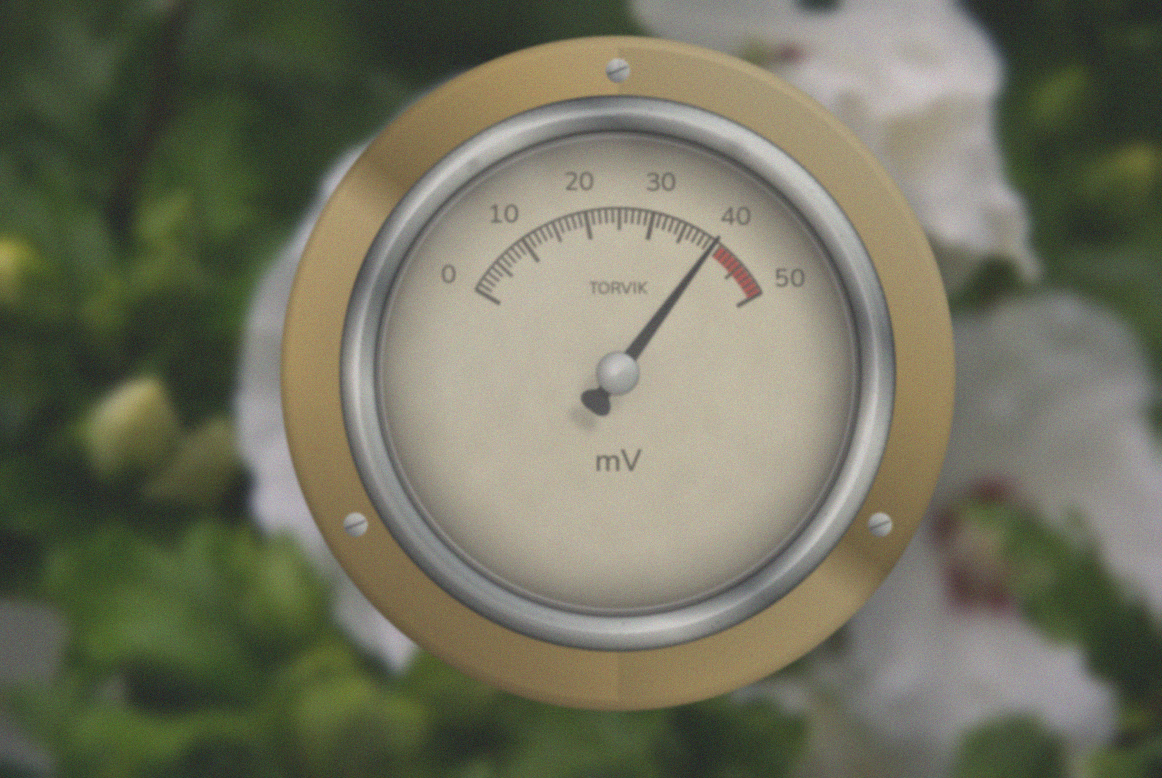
value=40 unit=mV
